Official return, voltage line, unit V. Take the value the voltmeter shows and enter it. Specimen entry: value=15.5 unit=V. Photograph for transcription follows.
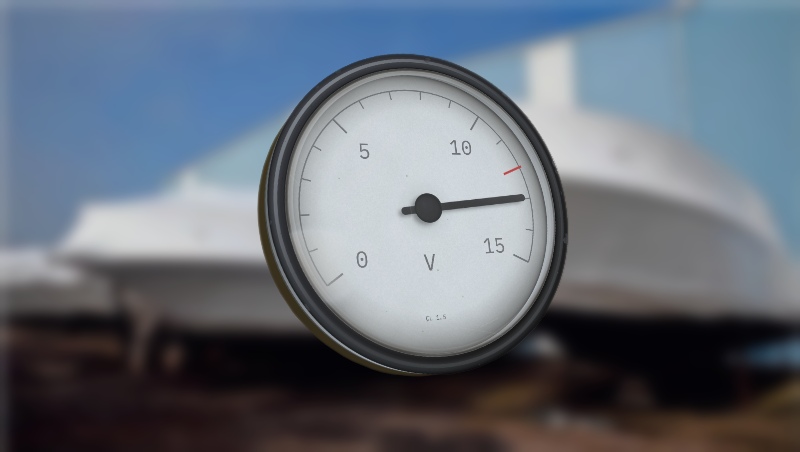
value=13 unit=V
